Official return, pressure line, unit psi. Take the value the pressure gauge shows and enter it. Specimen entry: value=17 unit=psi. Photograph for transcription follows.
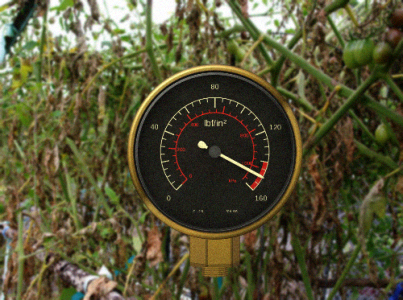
value=150 unit=psi
